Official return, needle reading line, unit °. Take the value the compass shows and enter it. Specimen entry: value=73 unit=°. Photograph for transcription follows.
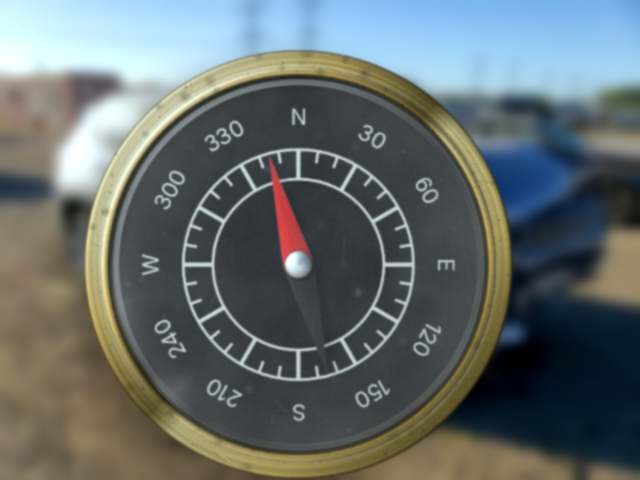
value=345 unit=°
